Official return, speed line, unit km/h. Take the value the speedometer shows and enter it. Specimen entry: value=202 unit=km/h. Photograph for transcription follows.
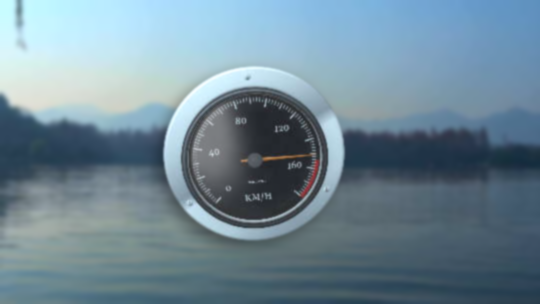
value=150 unit=km/h
